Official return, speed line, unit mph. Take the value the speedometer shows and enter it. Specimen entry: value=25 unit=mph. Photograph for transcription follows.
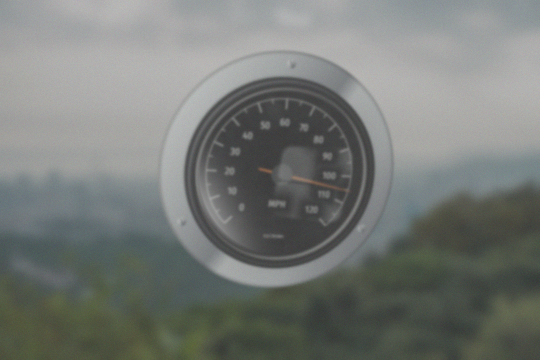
value=105 unit=mph
